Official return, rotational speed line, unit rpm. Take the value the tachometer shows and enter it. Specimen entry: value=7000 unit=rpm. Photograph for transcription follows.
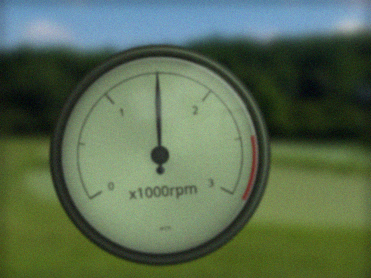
value=1500 unit=rpm
